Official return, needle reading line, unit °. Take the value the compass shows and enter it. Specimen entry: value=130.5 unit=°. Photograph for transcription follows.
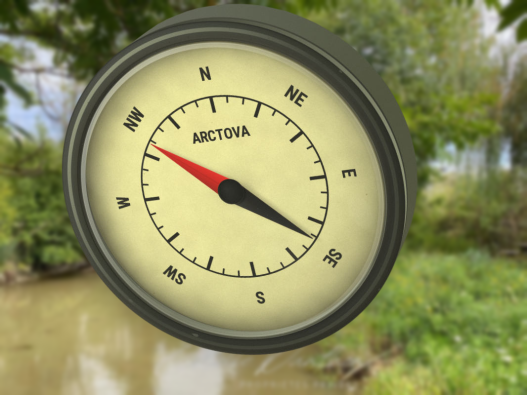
value=310 unit=°
